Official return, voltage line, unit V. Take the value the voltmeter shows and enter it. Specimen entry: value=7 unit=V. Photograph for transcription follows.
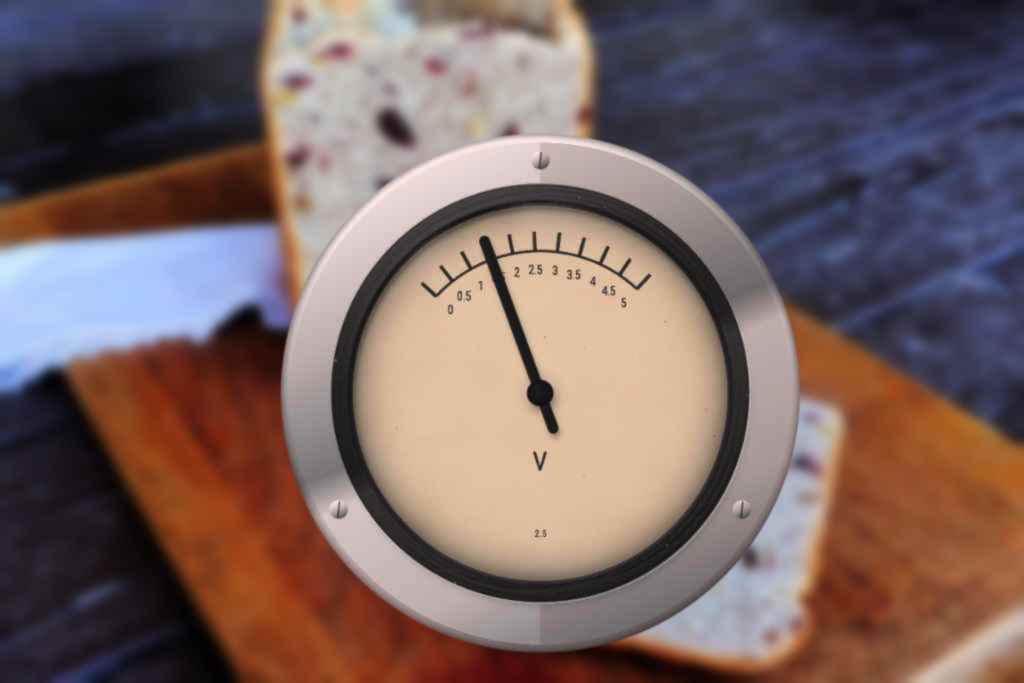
value=1.5 unit=V
